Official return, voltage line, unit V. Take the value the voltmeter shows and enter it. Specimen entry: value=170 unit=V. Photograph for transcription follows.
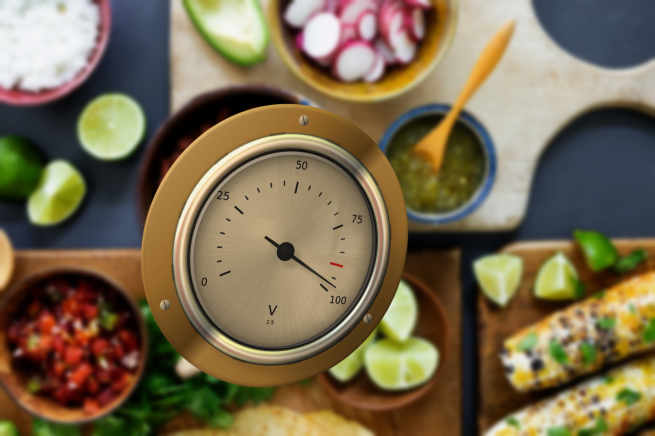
value=97.5 unit=V
